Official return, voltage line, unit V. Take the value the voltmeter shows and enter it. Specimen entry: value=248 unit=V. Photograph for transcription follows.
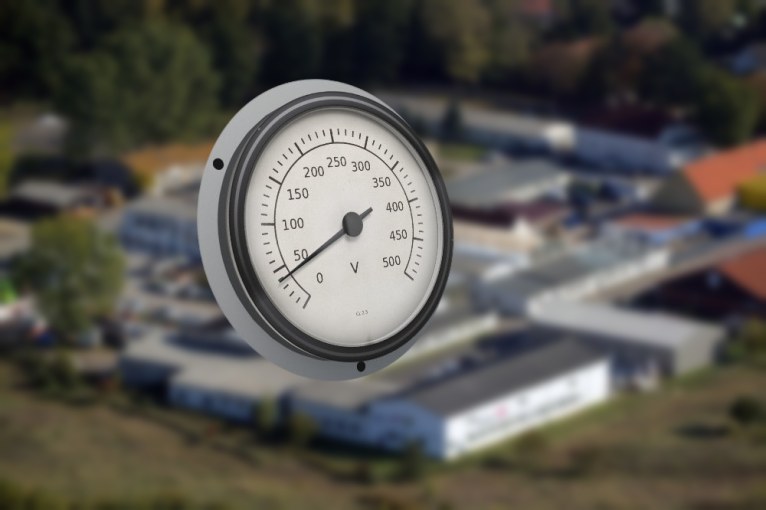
value=40 unit=V
